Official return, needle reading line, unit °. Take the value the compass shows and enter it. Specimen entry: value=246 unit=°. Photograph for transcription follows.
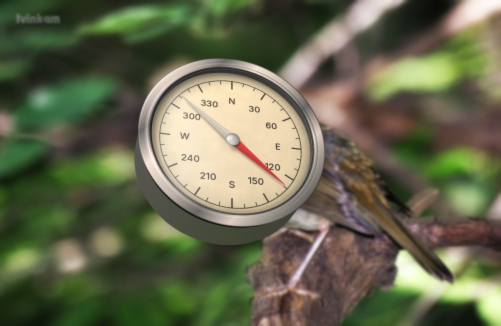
value=130 unit=°
